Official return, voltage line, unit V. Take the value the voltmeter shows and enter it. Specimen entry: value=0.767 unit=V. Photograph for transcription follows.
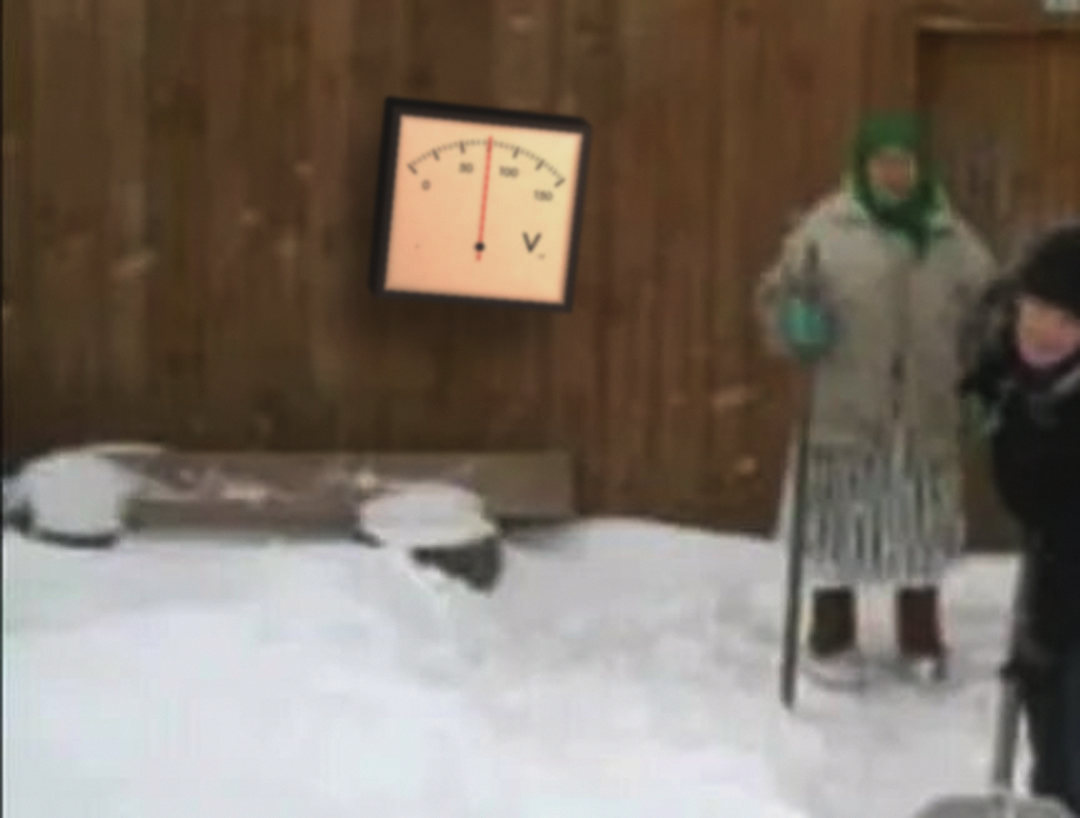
value=75 unit=V
